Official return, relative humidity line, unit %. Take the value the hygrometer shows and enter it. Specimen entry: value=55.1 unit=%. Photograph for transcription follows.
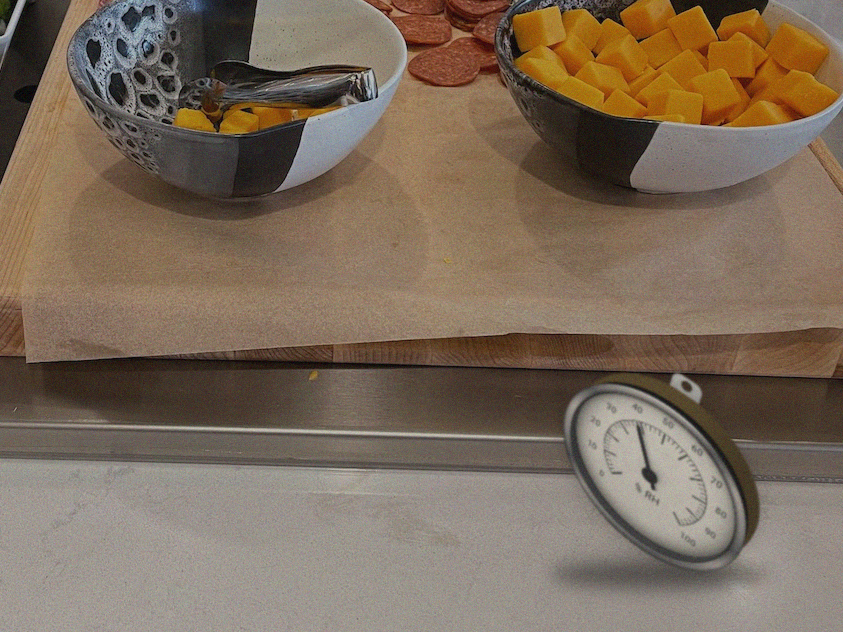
value=40 unit=%
